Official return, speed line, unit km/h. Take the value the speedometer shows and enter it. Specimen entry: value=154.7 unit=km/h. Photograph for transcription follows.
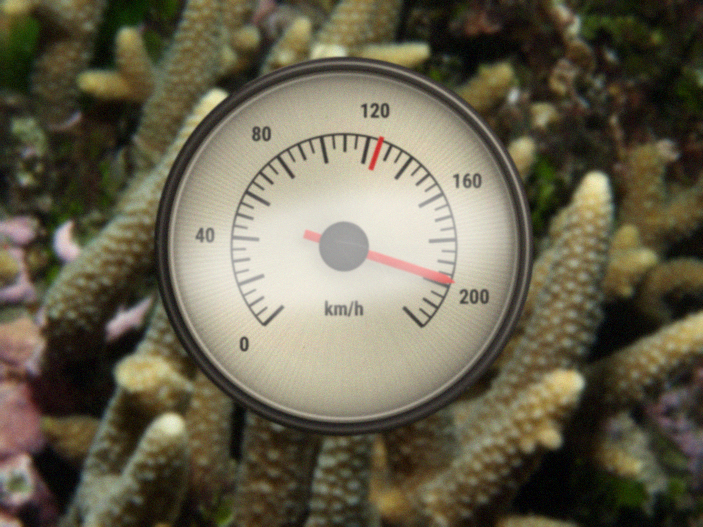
value=197.5 unit=km/h
